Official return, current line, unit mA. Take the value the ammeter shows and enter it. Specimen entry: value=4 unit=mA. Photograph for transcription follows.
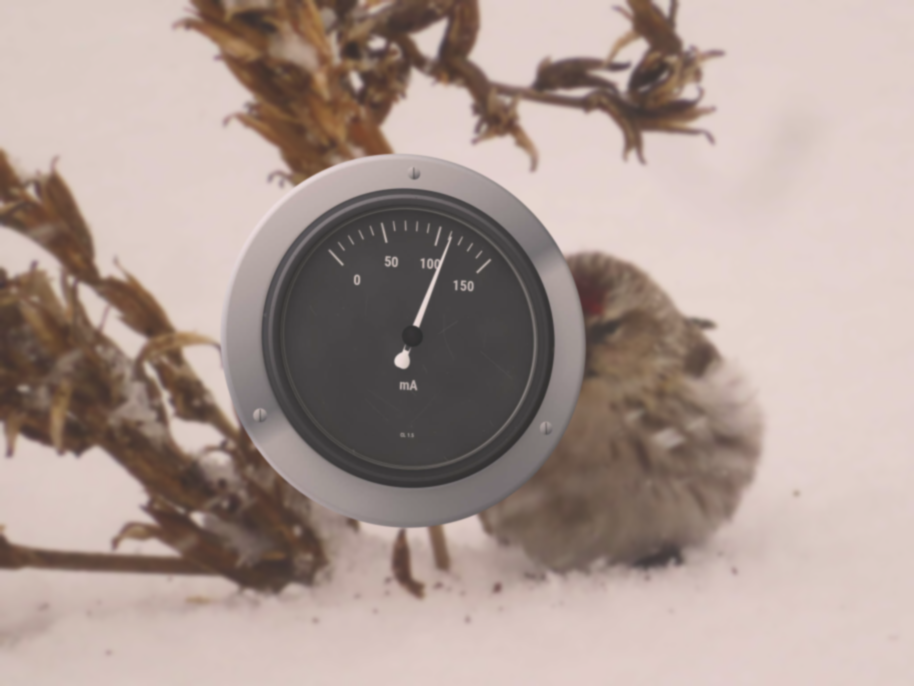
value=110 unit=mA
